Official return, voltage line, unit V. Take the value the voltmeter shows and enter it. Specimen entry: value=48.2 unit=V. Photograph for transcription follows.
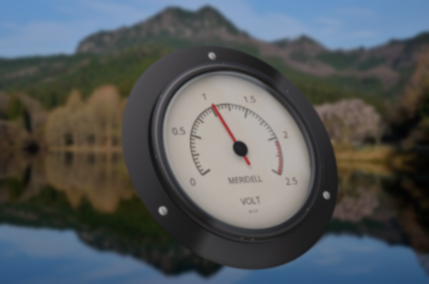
value=1 unit=V
